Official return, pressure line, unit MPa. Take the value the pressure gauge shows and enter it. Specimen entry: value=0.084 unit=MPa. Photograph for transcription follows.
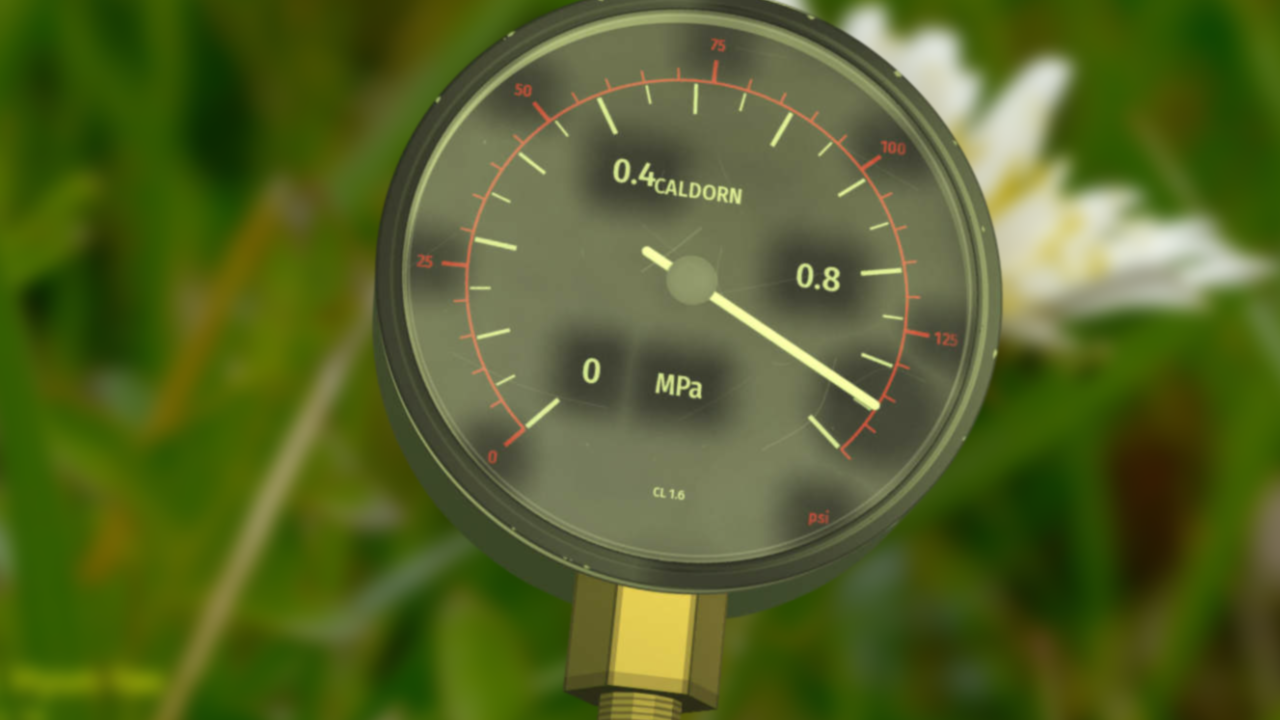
value=0.95 unit=MPa
